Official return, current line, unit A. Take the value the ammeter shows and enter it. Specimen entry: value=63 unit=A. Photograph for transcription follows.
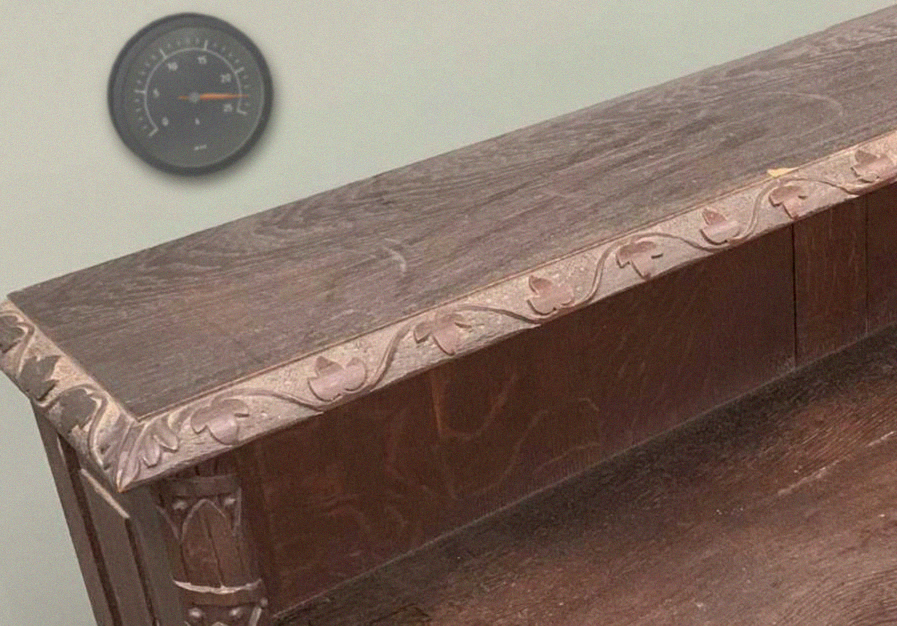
value=23 unit=A
